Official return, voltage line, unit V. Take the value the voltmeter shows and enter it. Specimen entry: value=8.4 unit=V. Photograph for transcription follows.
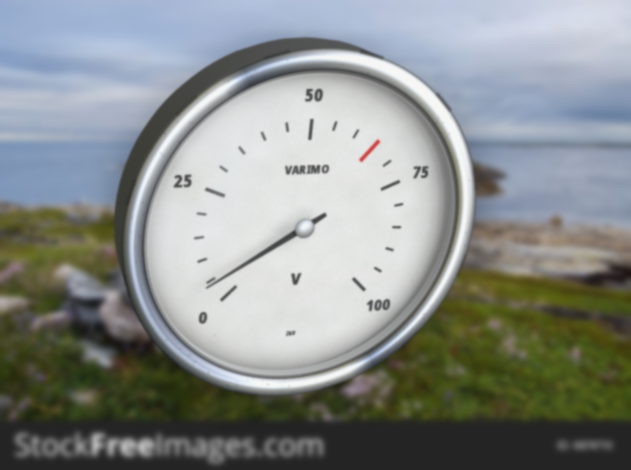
value=5 unit=V
